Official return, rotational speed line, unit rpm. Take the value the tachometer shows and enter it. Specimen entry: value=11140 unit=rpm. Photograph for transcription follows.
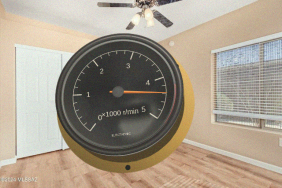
value=4400 unit=rpm
